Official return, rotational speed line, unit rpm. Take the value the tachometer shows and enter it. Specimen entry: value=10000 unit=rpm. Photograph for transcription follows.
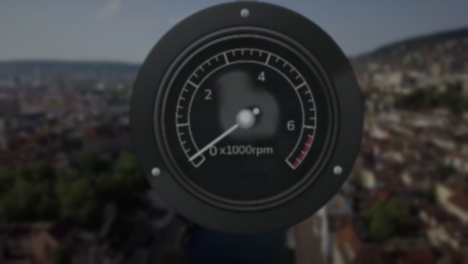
value=200 unit=rpm
